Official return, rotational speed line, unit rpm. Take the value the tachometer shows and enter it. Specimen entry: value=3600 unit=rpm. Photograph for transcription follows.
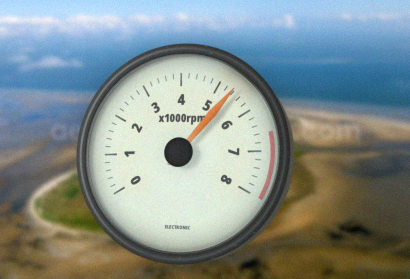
value=5400 unit=rpm
